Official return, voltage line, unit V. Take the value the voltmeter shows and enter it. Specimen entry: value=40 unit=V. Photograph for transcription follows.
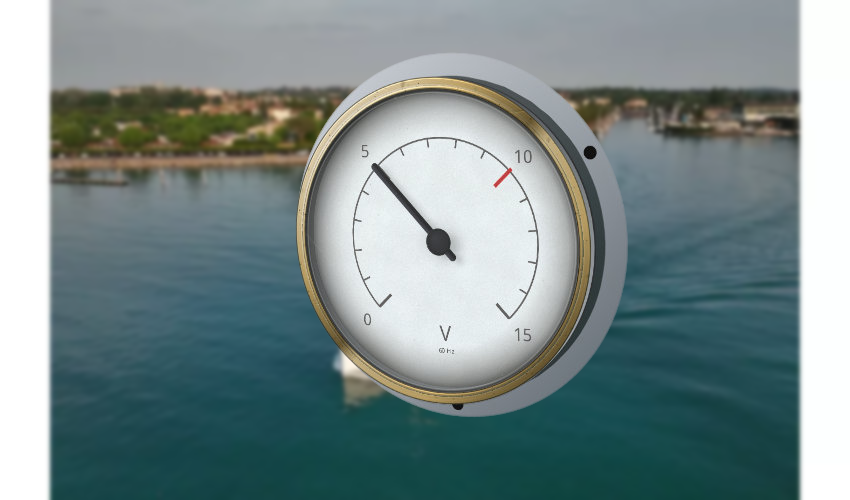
value=5 unit=V
